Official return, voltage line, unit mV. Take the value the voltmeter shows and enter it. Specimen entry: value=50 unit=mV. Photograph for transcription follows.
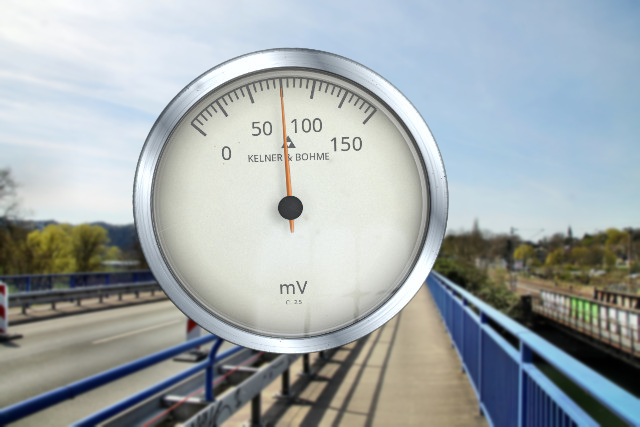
value=75 unit=mV
